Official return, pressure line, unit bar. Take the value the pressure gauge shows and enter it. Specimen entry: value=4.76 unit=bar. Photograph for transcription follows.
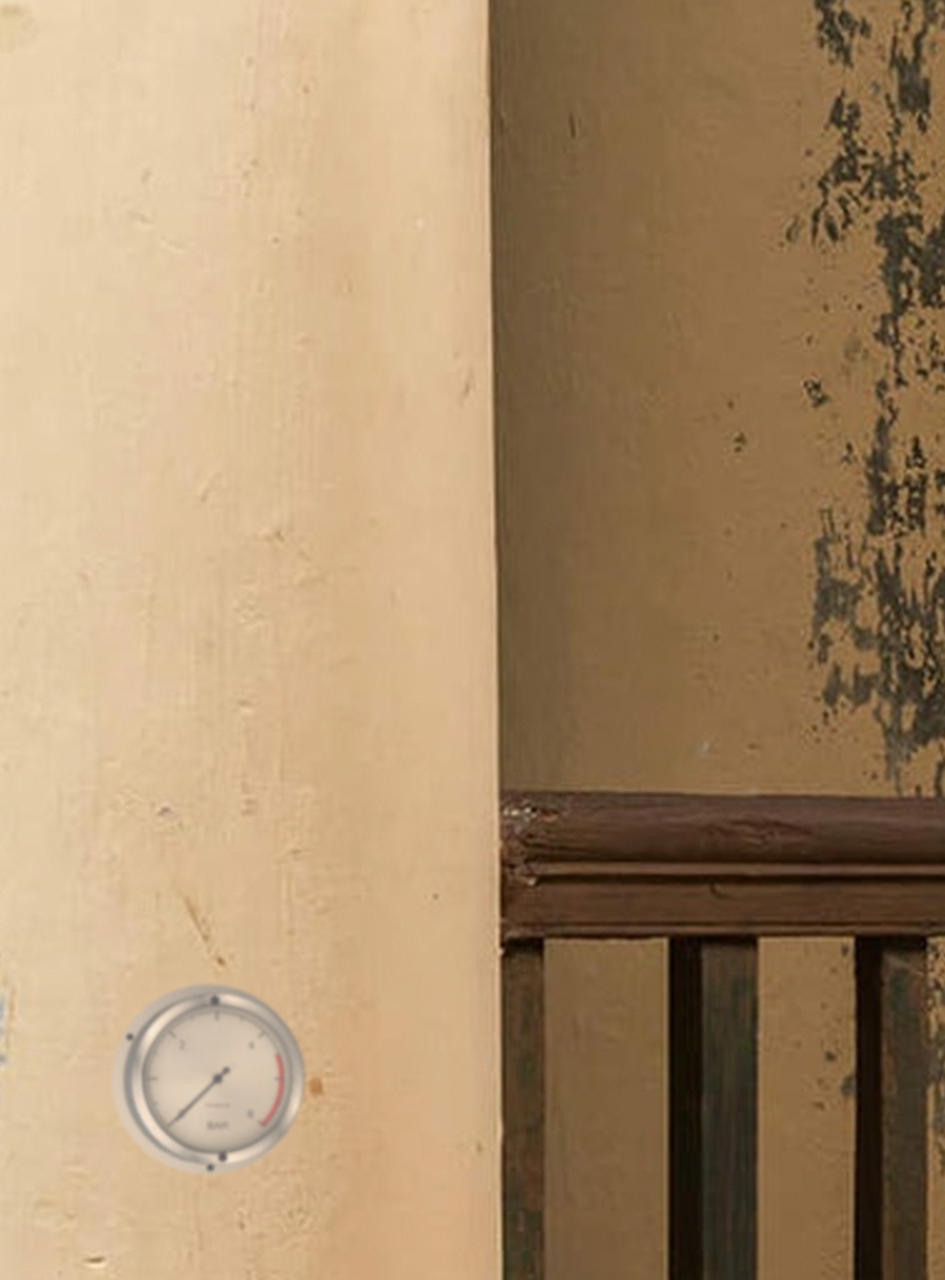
value=0 unit=bar
